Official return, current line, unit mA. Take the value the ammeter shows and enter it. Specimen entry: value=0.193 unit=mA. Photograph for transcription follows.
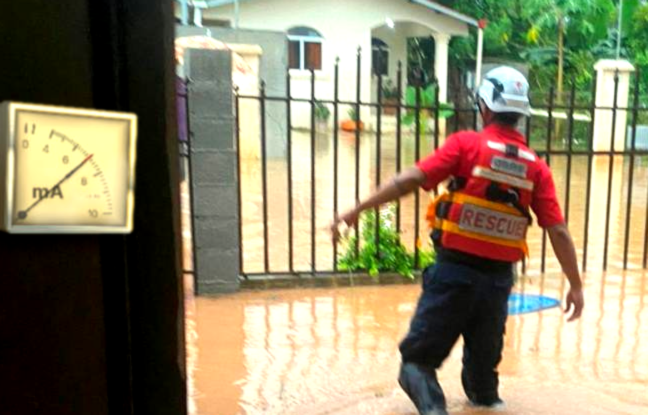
value=7 unit=mA
